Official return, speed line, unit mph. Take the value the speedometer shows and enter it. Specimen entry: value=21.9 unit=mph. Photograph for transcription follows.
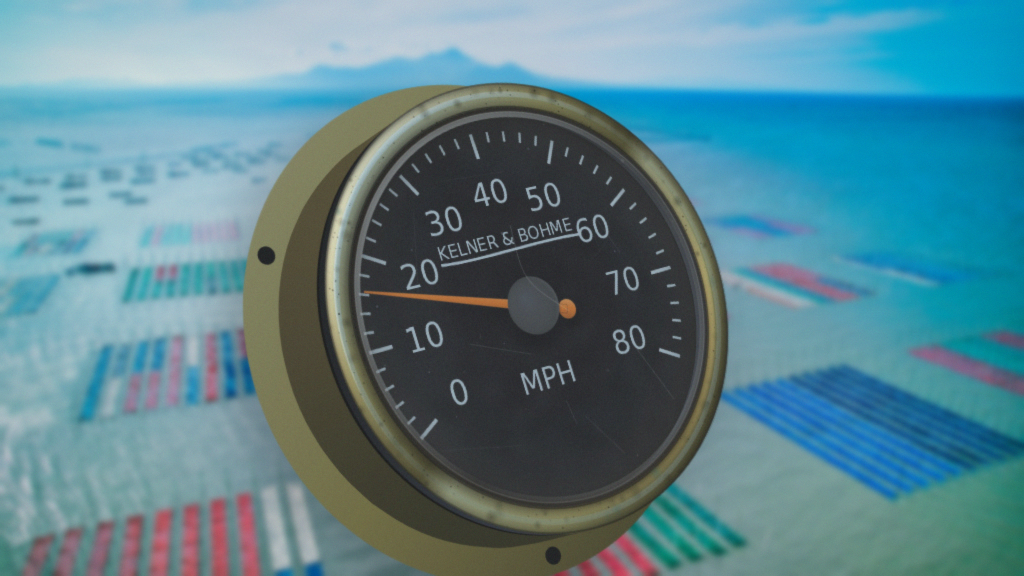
value=16 unit=mph
